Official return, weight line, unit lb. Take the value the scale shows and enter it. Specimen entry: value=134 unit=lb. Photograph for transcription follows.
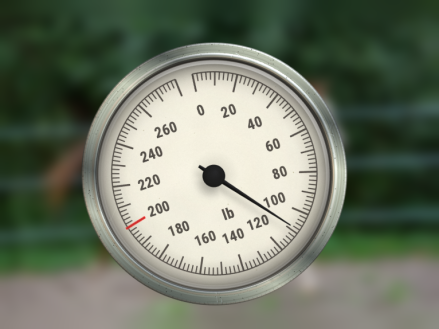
value=108 unit=lb
